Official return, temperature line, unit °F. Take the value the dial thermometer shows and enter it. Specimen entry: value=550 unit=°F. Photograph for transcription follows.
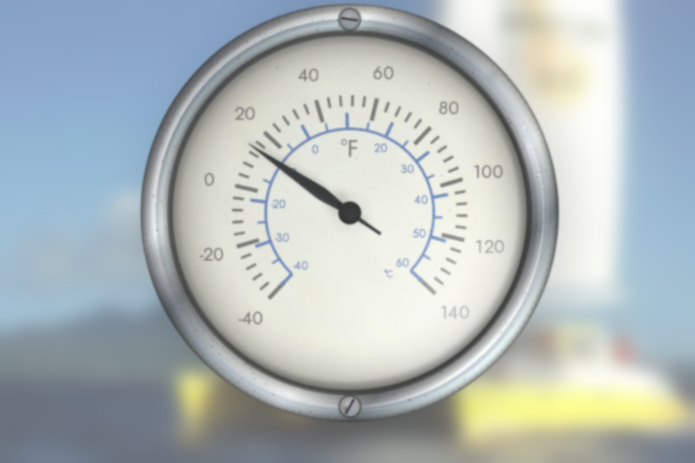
value=14 unit=°F
